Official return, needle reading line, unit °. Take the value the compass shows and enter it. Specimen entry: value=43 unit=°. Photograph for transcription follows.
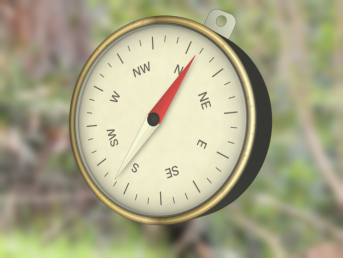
value=10 unit=°
